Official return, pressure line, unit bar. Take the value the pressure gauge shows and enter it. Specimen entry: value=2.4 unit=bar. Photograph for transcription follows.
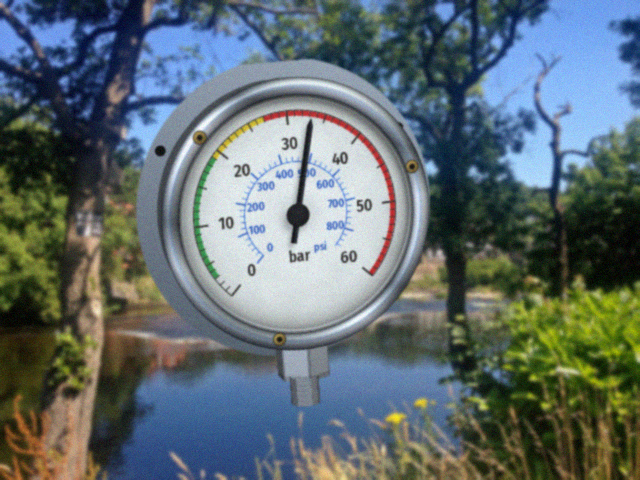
value=33 unit=bar
